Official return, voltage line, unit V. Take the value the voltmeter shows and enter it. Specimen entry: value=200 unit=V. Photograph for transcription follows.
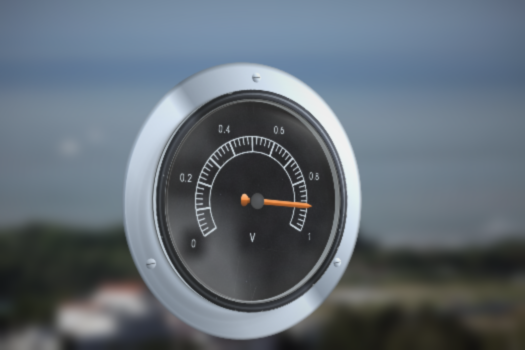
value=0.9 unit=V
